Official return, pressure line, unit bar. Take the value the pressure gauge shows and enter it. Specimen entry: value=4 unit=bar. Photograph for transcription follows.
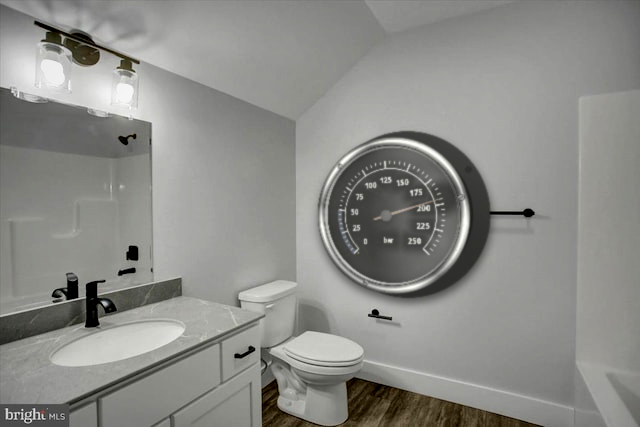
value=195 unit=bar
